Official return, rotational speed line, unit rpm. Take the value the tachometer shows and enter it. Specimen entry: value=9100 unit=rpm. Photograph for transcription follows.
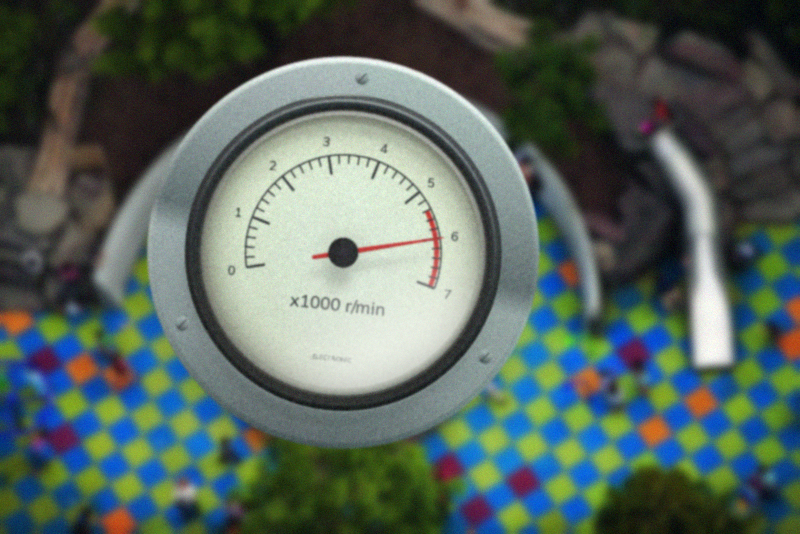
value=6000 unit=rpm
